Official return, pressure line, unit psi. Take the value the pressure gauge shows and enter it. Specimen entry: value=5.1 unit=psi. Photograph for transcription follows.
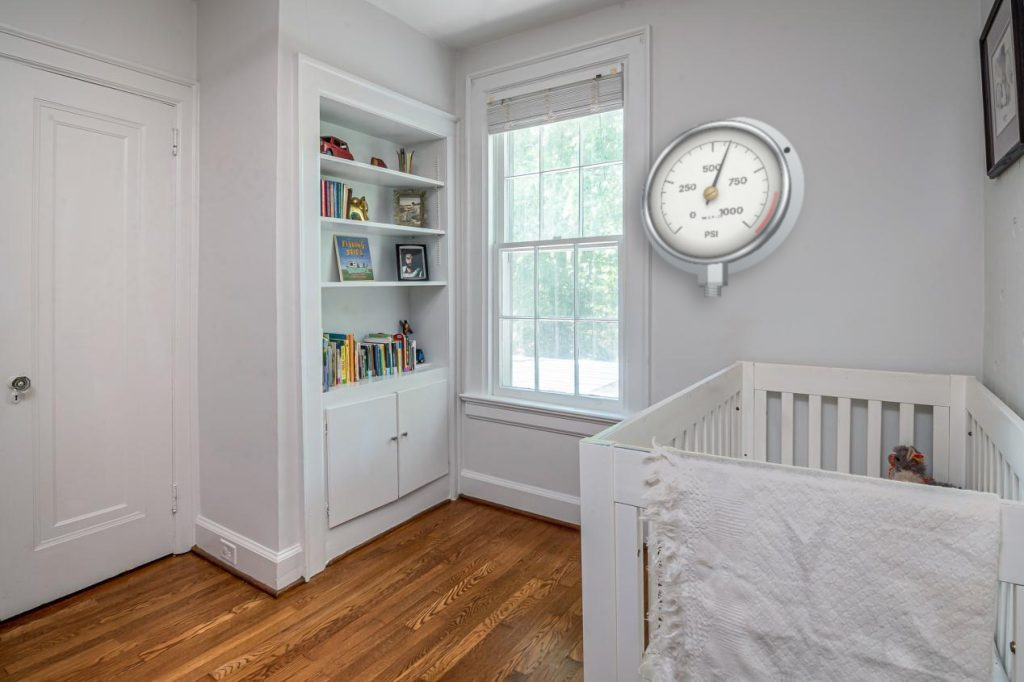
value=575 unit=psi
